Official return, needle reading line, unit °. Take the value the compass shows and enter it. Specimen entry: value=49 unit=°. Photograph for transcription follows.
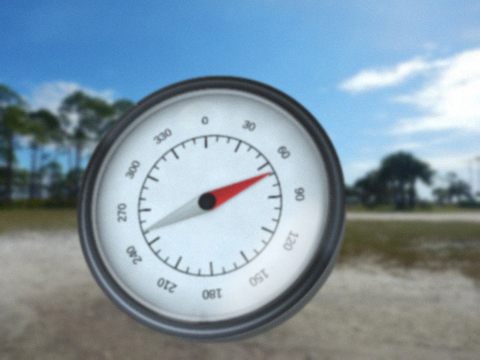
value=70 unit=°
